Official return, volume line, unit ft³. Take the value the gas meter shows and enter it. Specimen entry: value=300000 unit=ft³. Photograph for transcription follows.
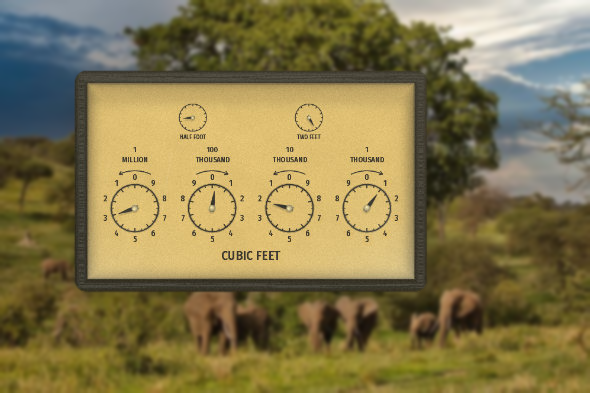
value=302100 unit=ft³
